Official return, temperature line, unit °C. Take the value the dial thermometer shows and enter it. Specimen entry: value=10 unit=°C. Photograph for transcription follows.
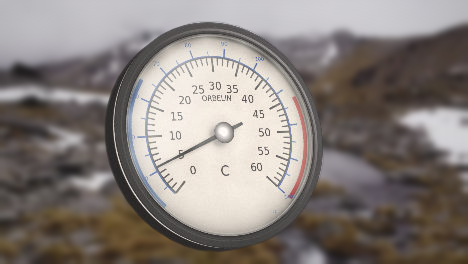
value=5 unit=°C
